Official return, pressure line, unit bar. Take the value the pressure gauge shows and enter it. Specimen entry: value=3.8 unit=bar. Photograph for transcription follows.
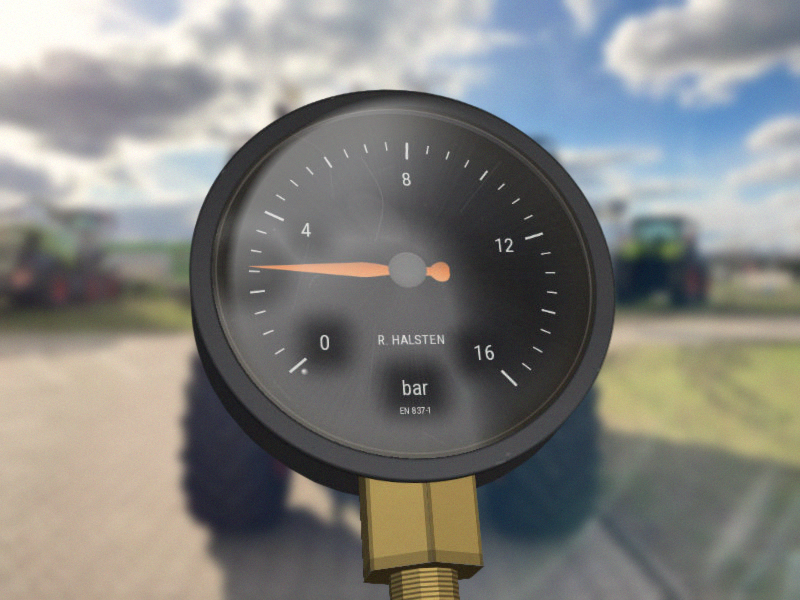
value=2.5 unit=bar
